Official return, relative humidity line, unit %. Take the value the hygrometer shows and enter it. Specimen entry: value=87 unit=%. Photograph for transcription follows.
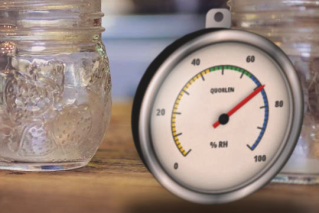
value=70 unit=%
